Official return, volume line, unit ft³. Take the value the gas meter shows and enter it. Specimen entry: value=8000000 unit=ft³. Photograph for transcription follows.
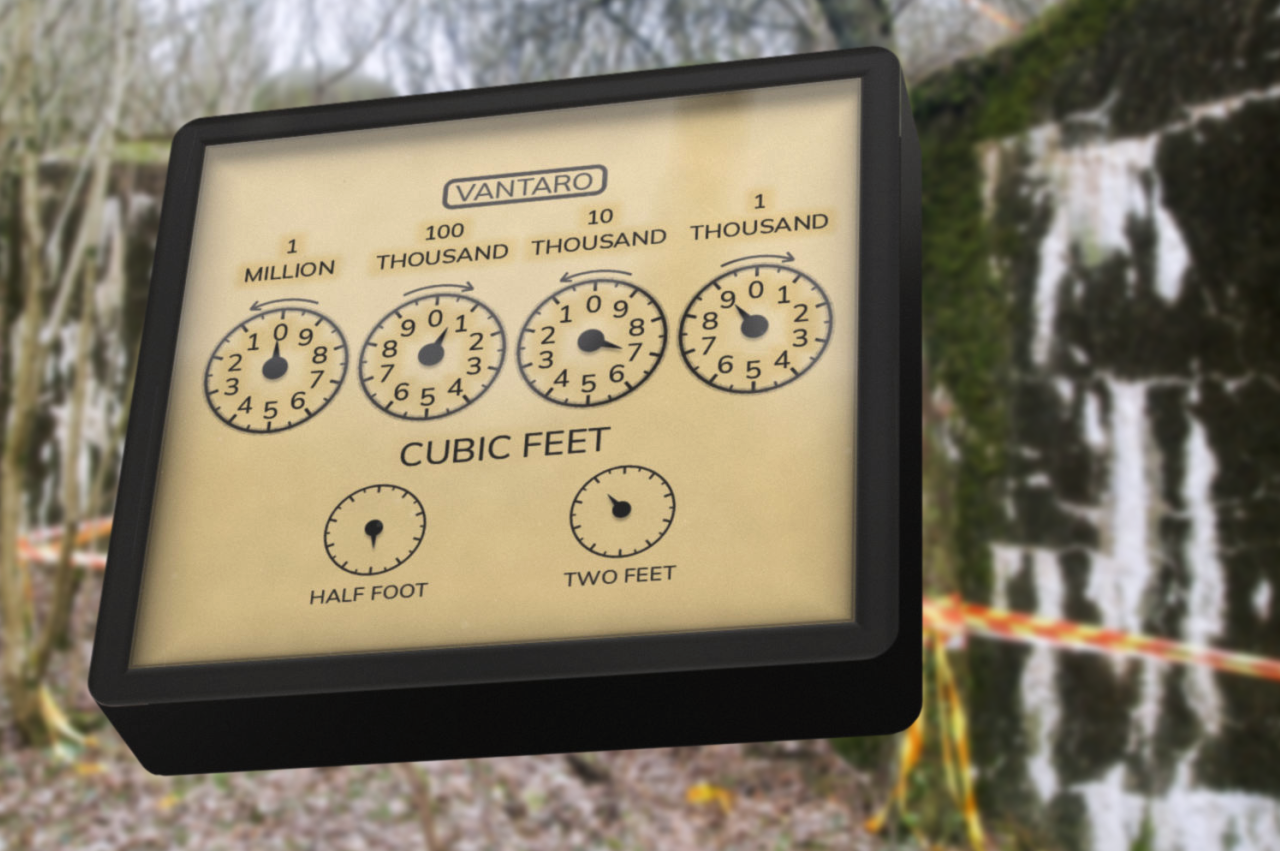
value=6900 unit=ft³
